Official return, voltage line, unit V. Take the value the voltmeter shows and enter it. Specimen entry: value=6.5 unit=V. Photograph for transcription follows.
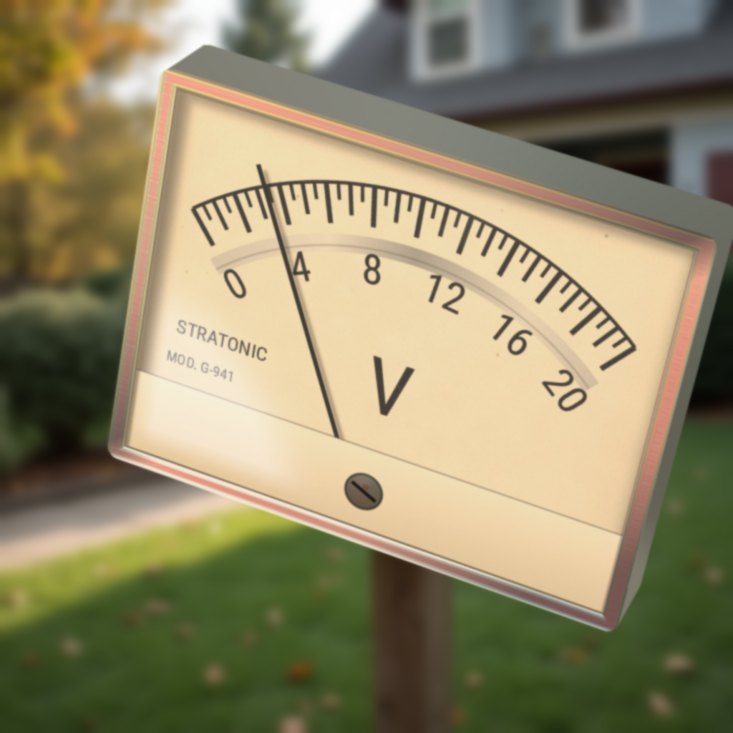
value=3.5 unit=V
